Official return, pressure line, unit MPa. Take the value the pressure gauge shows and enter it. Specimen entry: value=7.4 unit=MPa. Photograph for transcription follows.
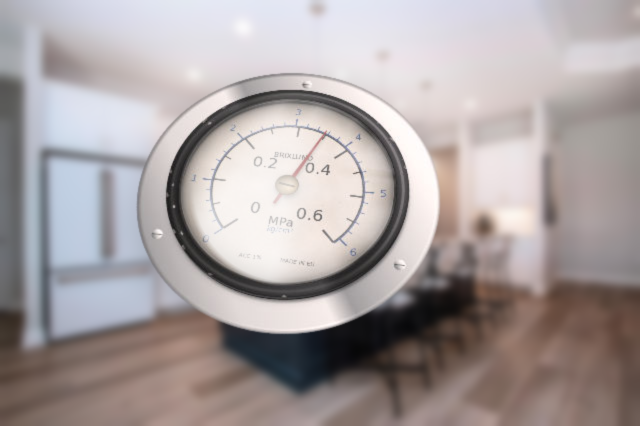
value=0.35 unit=MPa
